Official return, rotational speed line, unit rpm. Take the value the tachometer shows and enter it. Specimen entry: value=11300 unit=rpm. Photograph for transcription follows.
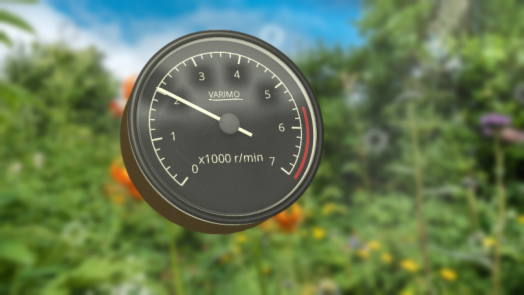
value=2000 unit=rpm
